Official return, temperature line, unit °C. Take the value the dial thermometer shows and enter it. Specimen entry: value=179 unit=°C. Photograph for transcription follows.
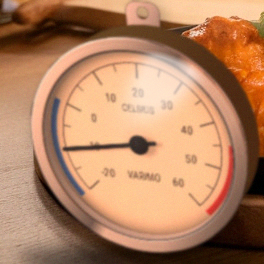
value=-10 unit=°C
